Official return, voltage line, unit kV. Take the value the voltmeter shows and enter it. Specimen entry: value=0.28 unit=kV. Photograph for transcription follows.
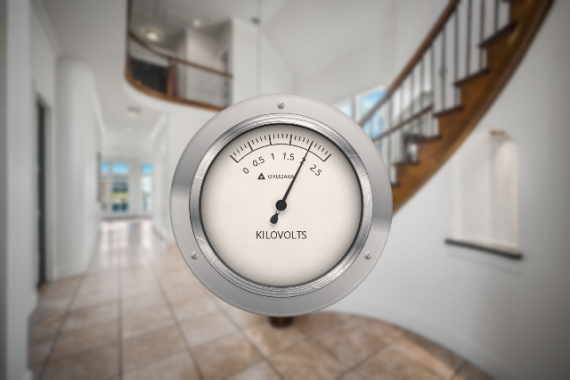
value=2 unit=kV
